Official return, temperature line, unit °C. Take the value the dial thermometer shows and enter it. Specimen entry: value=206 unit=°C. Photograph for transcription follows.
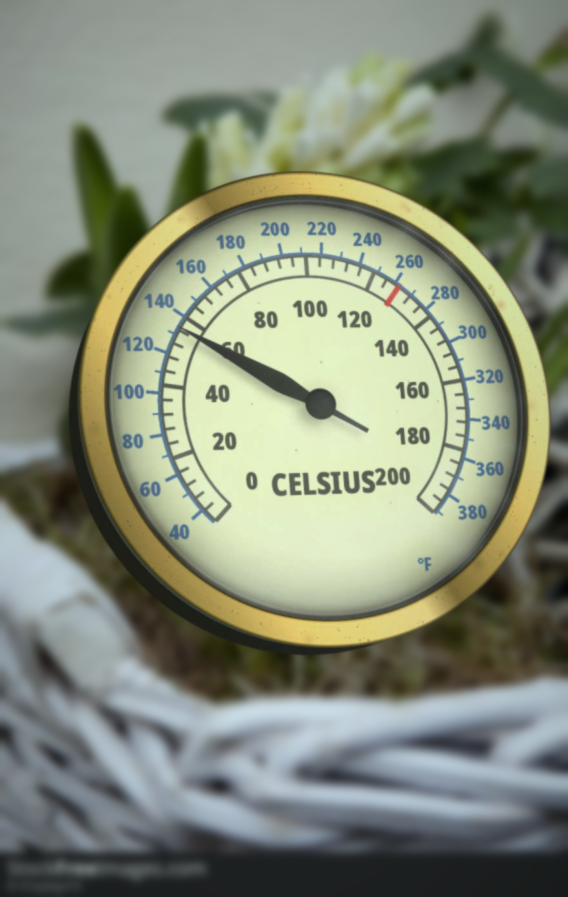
value=56 unit=°C
